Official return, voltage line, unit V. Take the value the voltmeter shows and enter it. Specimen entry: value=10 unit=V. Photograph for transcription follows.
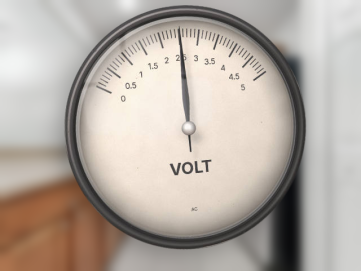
value=2.5 unit=V
